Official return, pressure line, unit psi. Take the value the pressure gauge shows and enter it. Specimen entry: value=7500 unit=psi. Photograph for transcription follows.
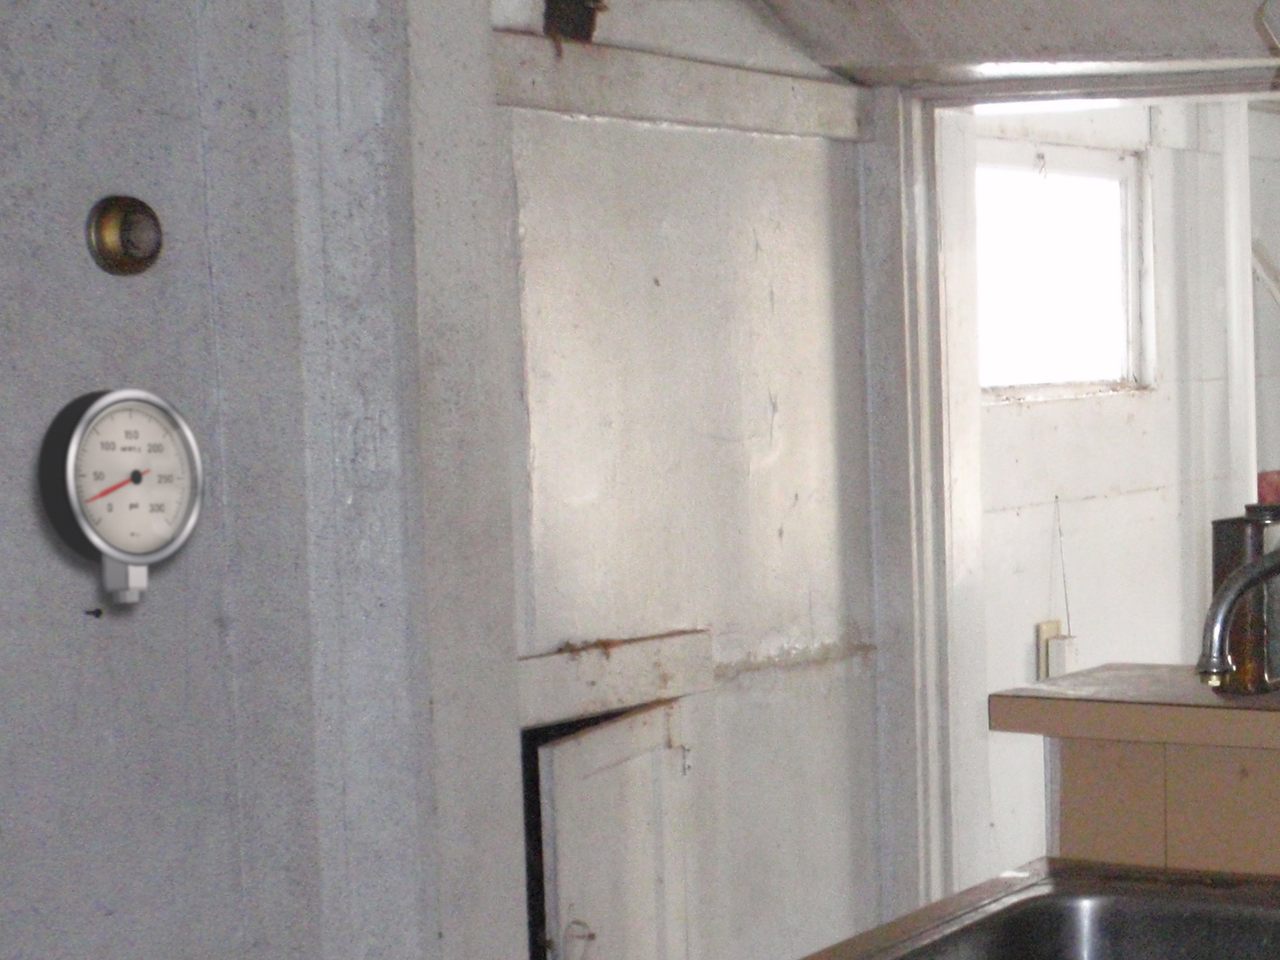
value=25 unit=psi
